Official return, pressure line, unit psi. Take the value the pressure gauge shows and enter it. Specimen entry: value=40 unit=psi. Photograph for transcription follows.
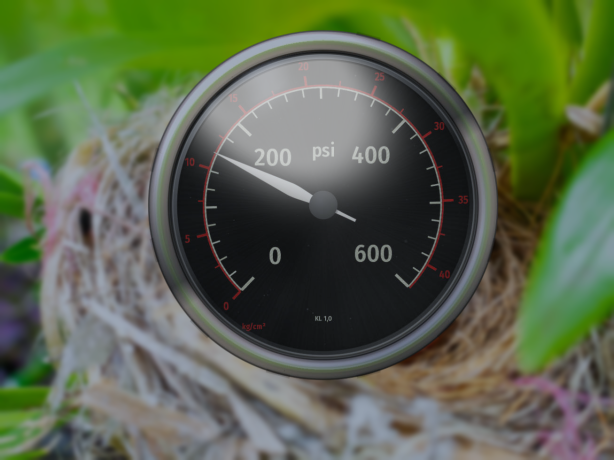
value=160 unit=psi
